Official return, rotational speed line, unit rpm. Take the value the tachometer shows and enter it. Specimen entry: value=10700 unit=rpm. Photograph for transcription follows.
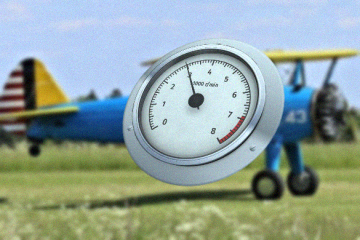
value=3000 unit=rpm
